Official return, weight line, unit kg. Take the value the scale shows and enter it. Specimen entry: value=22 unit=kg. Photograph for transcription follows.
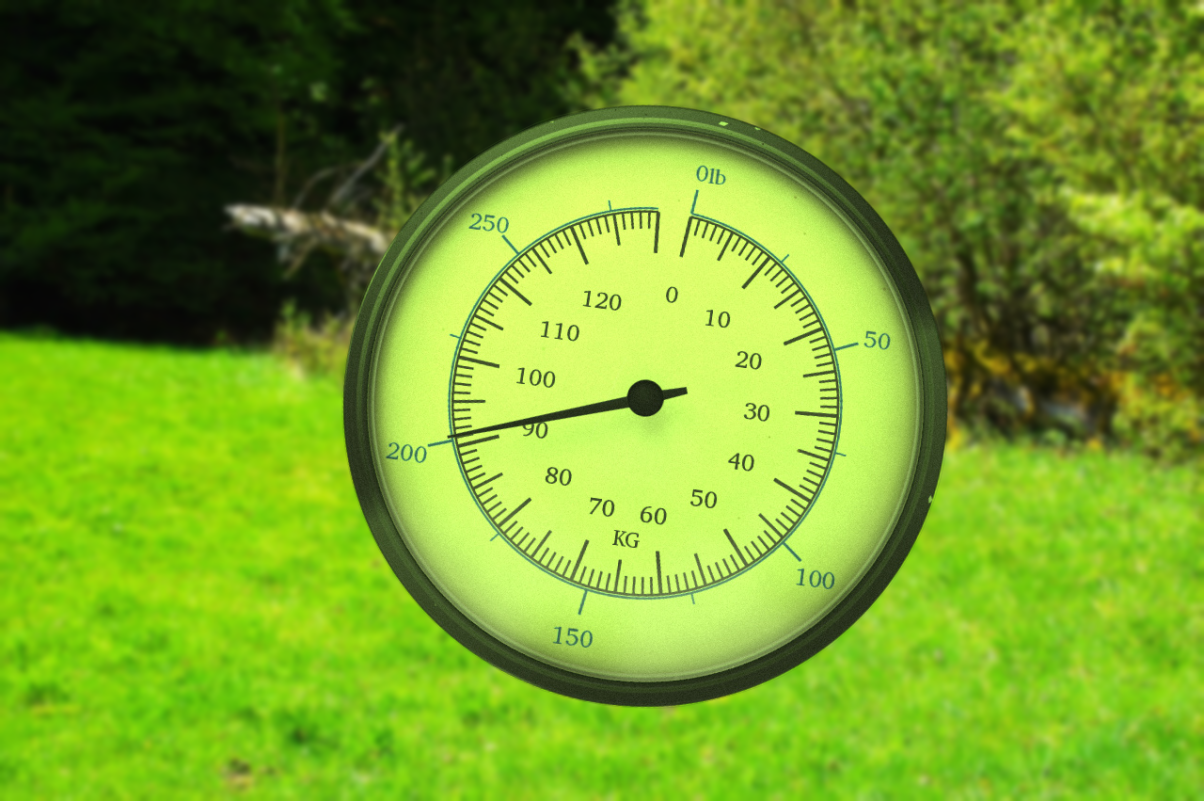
value=91 unit=kg
